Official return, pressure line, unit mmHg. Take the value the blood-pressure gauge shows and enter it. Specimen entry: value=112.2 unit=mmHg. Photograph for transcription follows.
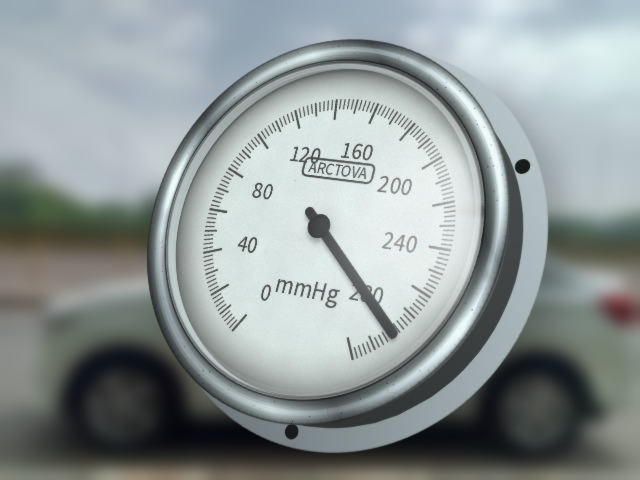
value=280 unit=mmHg
